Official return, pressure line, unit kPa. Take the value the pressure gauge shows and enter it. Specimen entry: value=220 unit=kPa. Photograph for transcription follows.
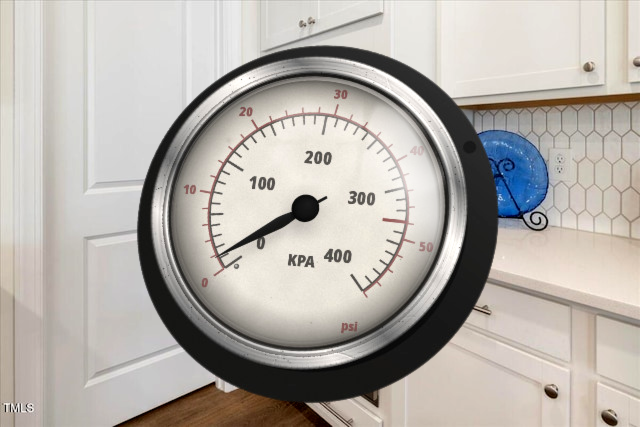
value=10 unit=kPa
